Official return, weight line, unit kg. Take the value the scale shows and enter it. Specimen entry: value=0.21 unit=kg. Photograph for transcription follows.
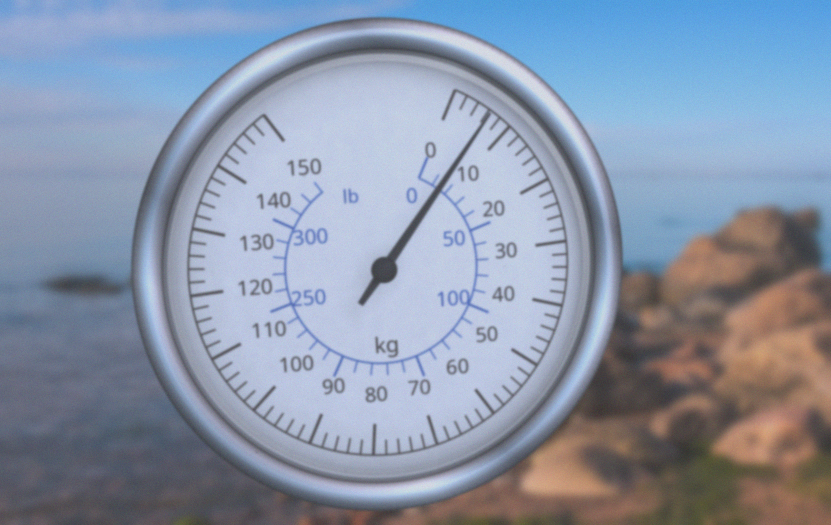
value=6 unit=kg
